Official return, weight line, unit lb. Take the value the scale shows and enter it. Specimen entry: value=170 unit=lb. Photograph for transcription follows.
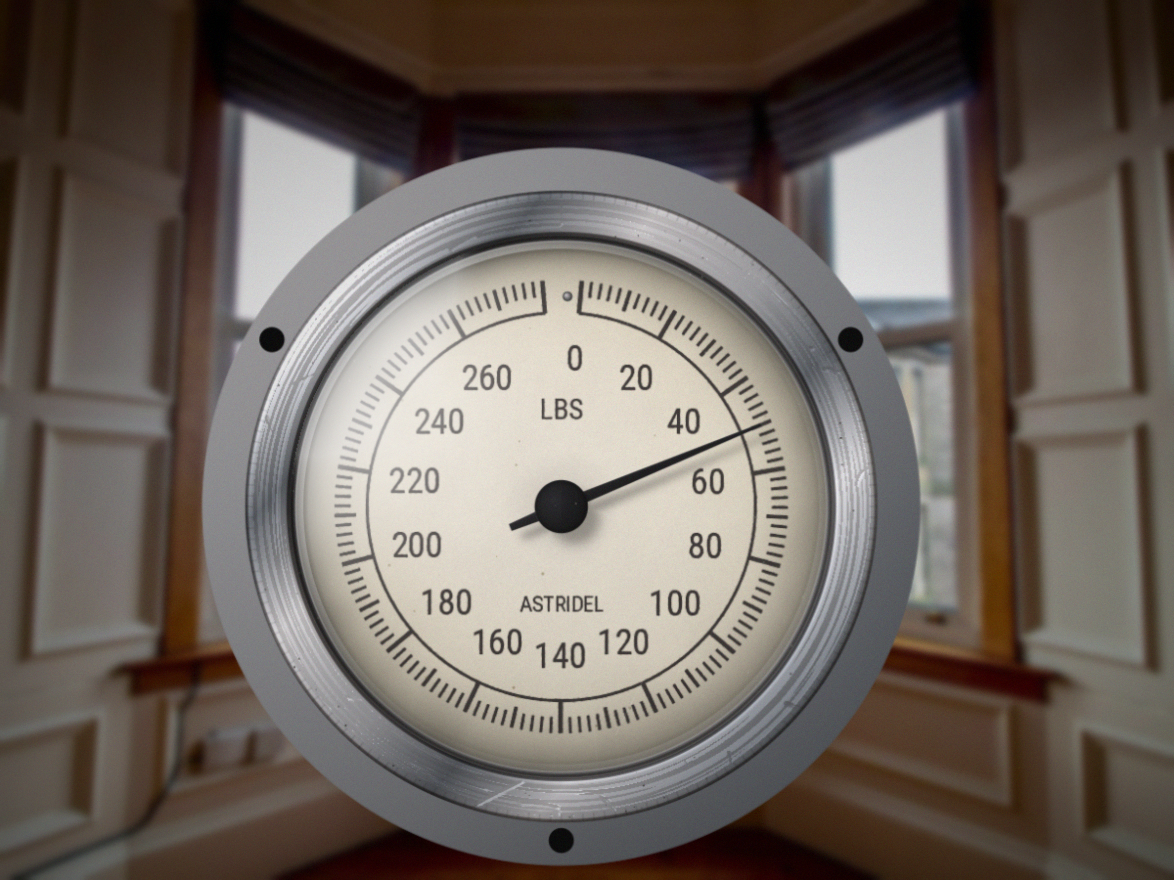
value=50 unit=lb
